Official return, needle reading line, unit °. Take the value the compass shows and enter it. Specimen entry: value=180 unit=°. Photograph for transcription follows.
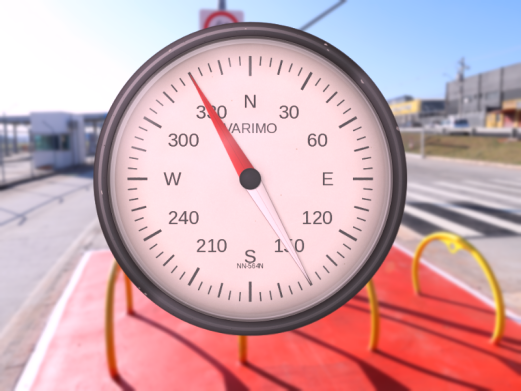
value=330 unit=°
